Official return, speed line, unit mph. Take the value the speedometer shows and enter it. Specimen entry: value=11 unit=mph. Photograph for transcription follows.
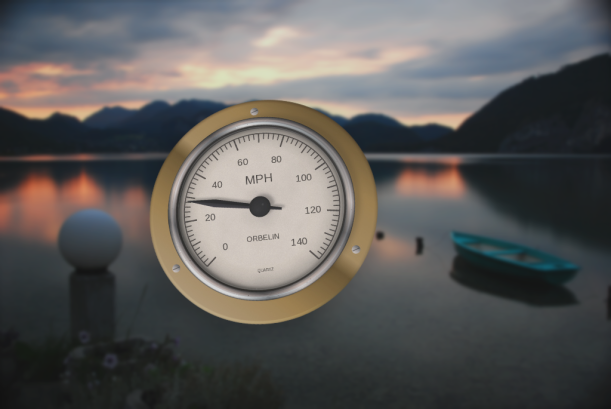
value=28 unit=mph
